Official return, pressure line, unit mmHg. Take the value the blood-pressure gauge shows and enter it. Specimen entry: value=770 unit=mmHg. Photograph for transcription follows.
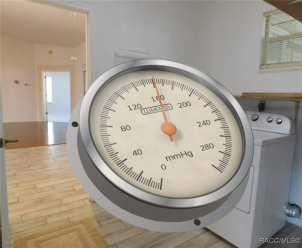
value=160 unit=mmHg
